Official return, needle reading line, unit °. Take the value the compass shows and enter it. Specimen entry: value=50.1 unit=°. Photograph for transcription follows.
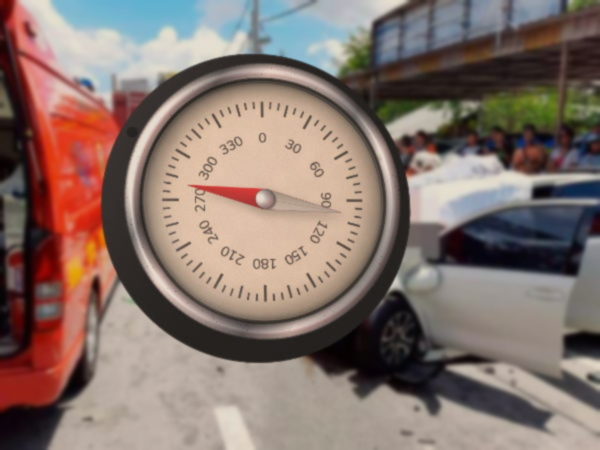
value=280 unit=°
